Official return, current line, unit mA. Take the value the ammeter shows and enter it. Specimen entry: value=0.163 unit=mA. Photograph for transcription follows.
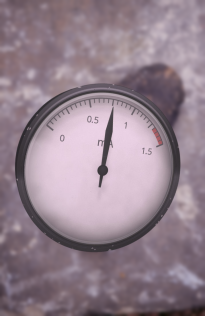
value=0.75 unit=mA
